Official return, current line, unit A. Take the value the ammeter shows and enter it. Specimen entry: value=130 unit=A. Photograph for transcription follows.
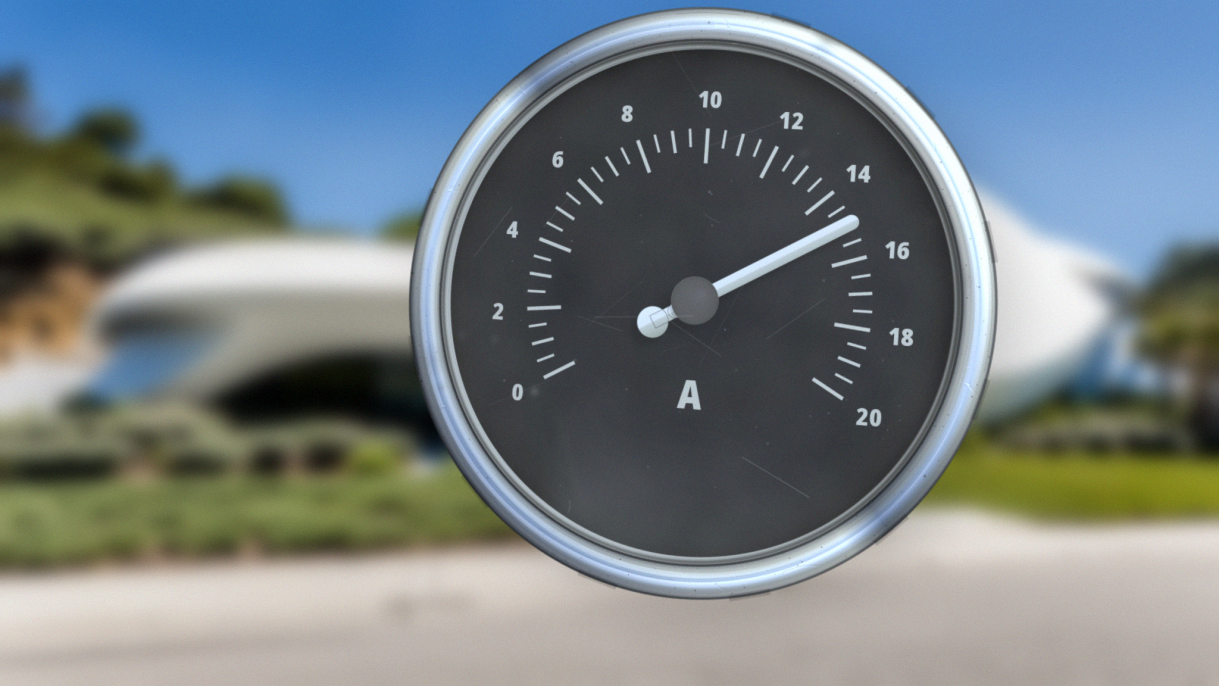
value=15 unit=A
